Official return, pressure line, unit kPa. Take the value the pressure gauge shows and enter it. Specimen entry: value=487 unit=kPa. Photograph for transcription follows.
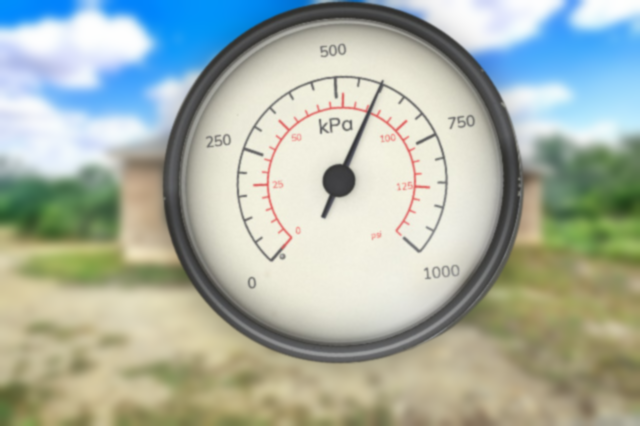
value=600 unit=kPa
